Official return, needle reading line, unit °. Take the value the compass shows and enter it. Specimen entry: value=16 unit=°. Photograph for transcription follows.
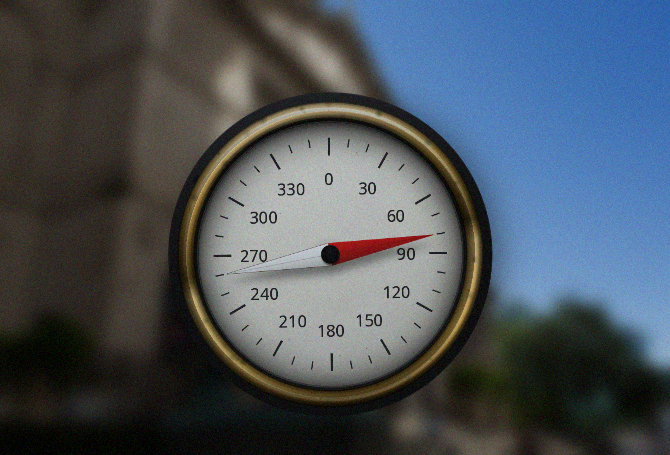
value=80 unit=°
